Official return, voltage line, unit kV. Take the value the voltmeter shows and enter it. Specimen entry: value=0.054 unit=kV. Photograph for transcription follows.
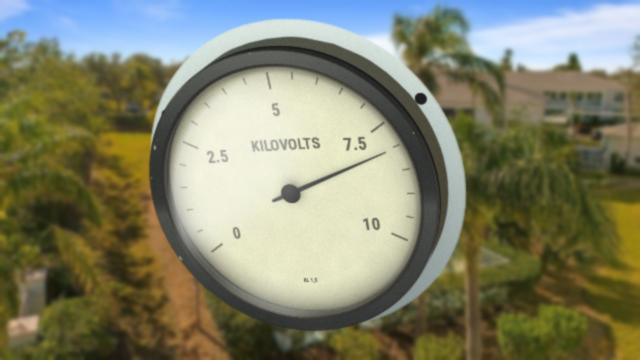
value=8 unit=kV
